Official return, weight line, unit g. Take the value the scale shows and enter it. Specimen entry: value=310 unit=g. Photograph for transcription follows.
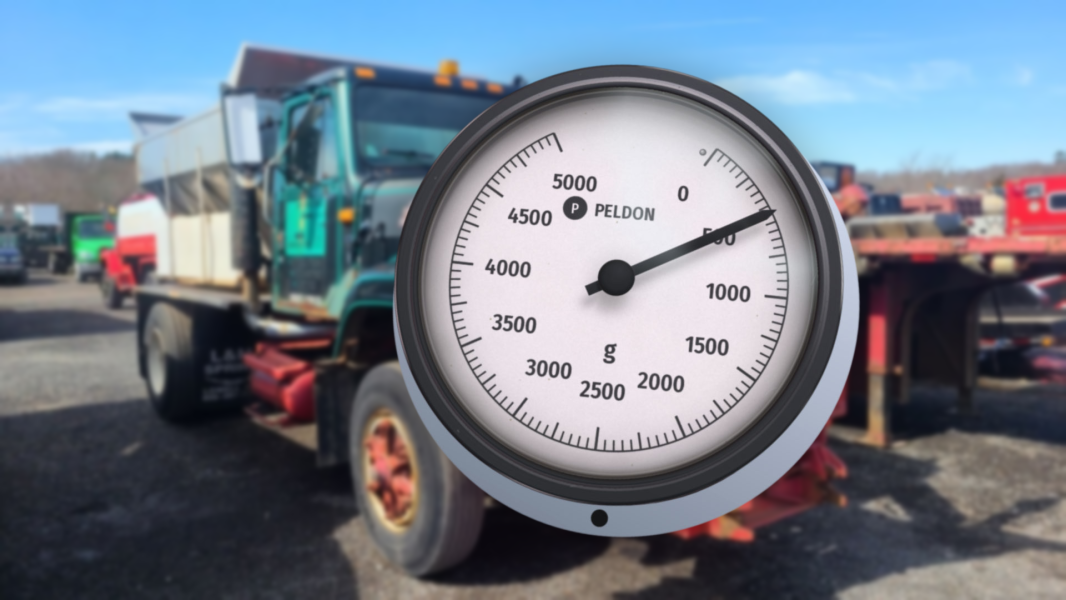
value=500 unit=g
